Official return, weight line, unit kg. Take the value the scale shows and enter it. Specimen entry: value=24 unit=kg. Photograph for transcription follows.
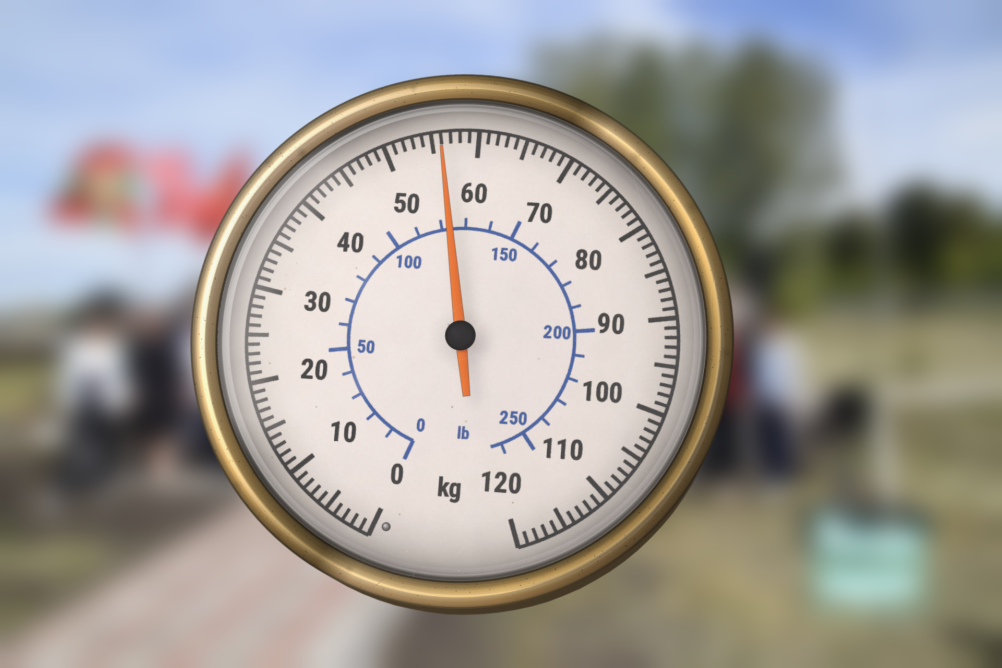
value=56 unit=kg
